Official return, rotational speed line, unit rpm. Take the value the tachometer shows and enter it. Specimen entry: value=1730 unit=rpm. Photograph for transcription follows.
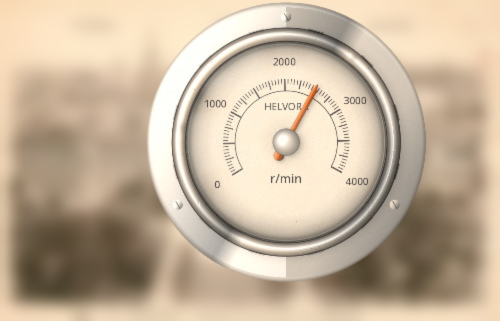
value=2500 unit=rpm
